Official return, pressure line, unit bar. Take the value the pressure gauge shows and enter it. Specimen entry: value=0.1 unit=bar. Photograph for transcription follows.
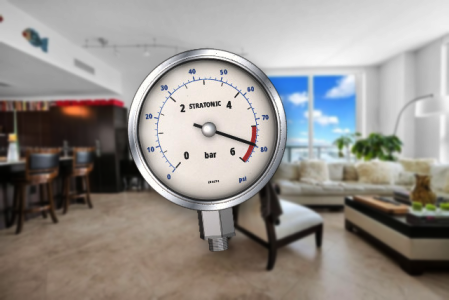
value=5.5 unit=bar
